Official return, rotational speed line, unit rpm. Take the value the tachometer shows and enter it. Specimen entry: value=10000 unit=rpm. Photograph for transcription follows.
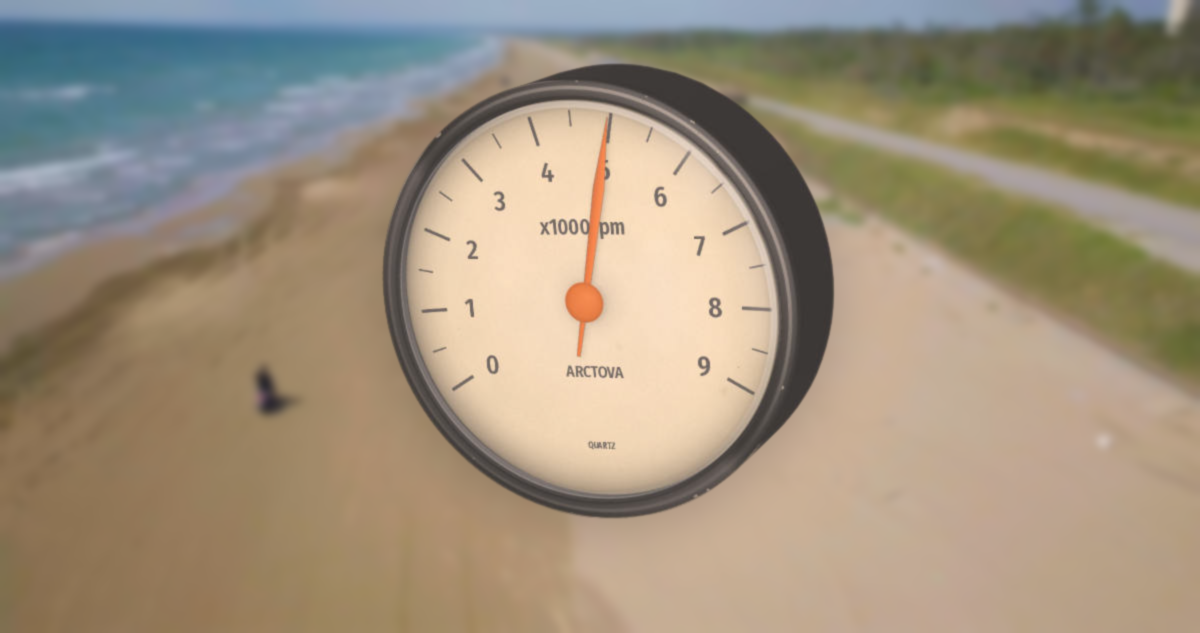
value=5000 unit=rpm
